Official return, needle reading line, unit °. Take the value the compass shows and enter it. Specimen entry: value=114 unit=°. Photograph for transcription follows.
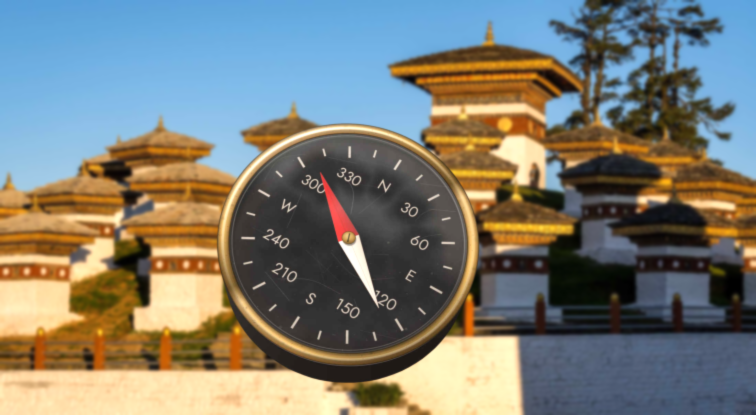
value=307.5 unit=°
